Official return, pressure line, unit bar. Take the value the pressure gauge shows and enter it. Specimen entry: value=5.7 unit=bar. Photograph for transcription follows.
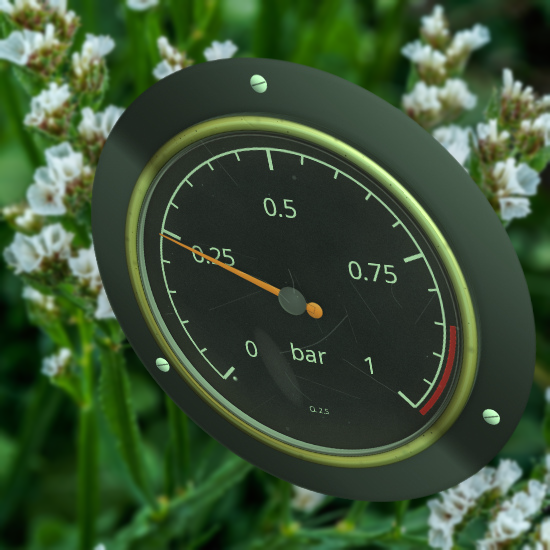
value=0.25 unit=bar
